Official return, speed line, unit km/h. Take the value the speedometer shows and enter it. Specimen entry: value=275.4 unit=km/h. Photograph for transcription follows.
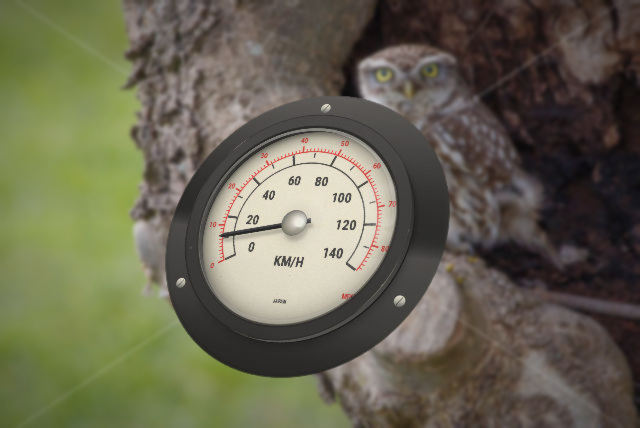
value=10 unit=km/h
